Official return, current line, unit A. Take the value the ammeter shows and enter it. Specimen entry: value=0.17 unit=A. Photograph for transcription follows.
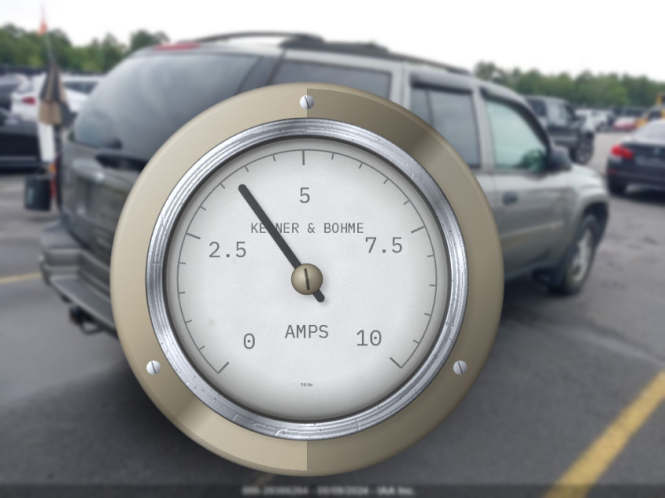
value=3.75 unit=A
